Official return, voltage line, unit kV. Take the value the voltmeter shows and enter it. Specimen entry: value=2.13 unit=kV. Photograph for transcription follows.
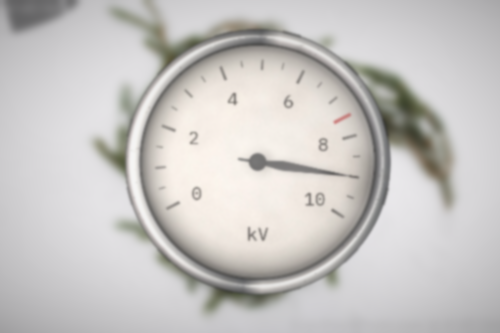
value=9 unit=kV
